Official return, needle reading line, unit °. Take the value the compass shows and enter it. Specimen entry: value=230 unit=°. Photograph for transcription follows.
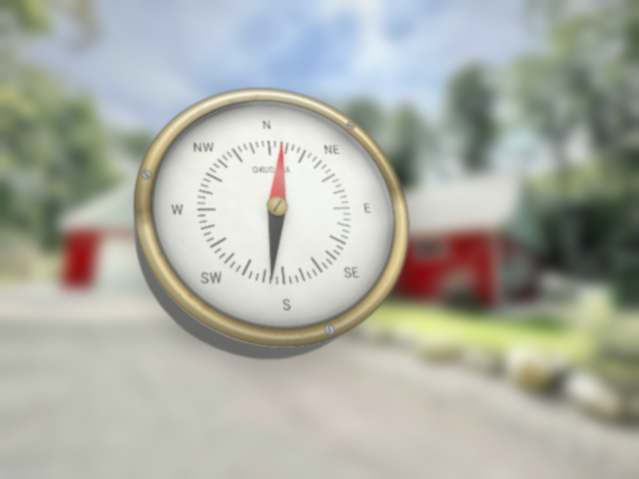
value=10 unit=°
